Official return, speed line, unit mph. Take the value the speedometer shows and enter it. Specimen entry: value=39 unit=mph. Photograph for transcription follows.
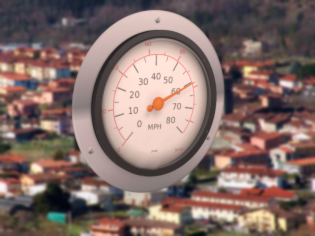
value=60 unit=mph
